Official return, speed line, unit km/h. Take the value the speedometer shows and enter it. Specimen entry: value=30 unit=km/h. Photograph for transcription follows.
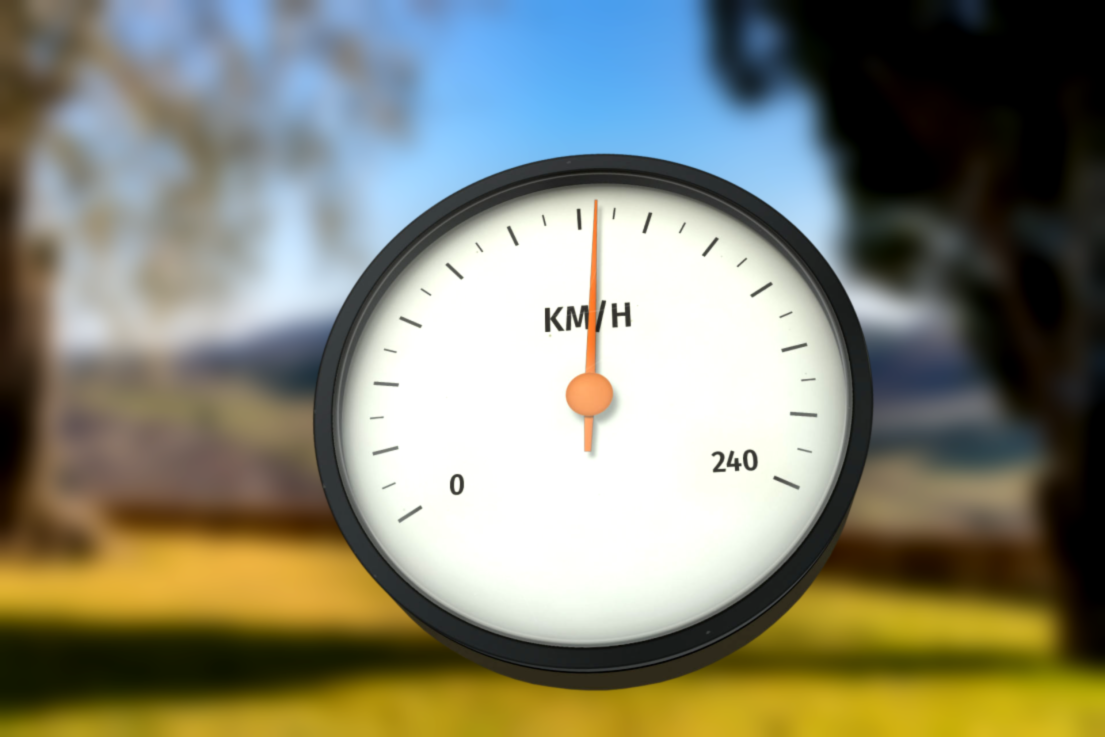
value=125 unit=km/h
